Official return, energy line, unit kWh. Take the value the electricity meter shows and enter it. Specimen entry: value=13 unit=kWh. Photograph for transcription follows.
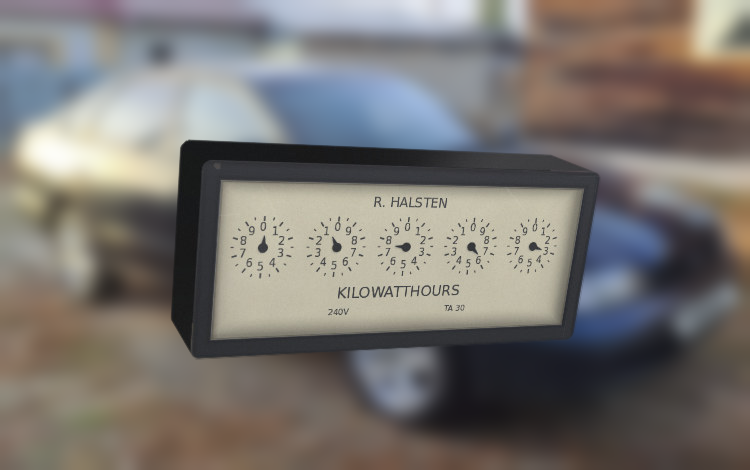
value=763 unit=kWh
